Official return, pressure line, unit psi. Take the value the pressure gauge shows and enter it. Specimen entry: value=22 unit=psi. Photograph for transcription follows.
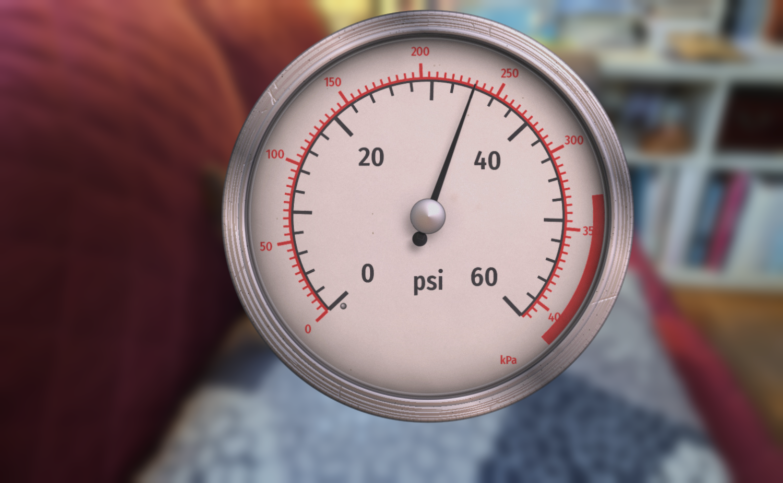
value=34 unit=psi
